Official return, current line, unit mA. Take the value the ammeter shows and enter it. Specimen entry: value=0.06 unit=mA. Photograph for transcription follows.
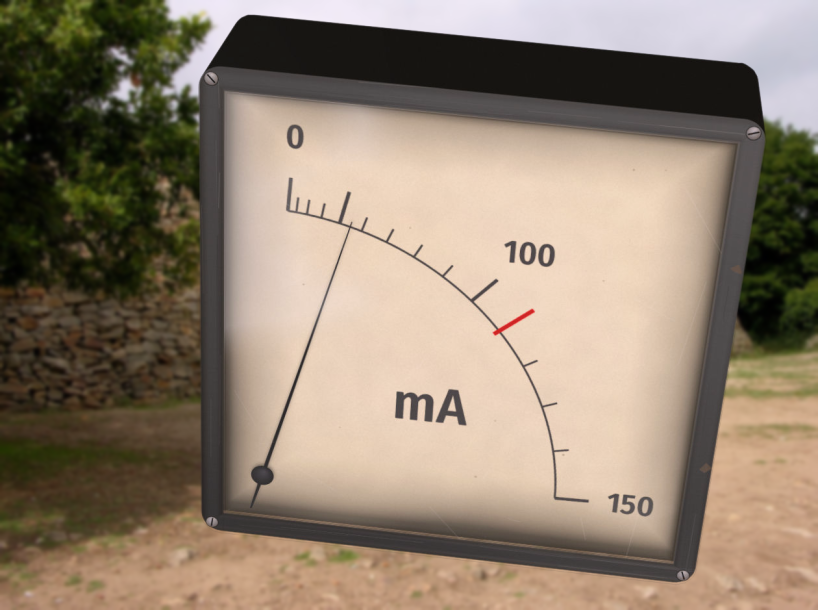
value=55 unit=mA
